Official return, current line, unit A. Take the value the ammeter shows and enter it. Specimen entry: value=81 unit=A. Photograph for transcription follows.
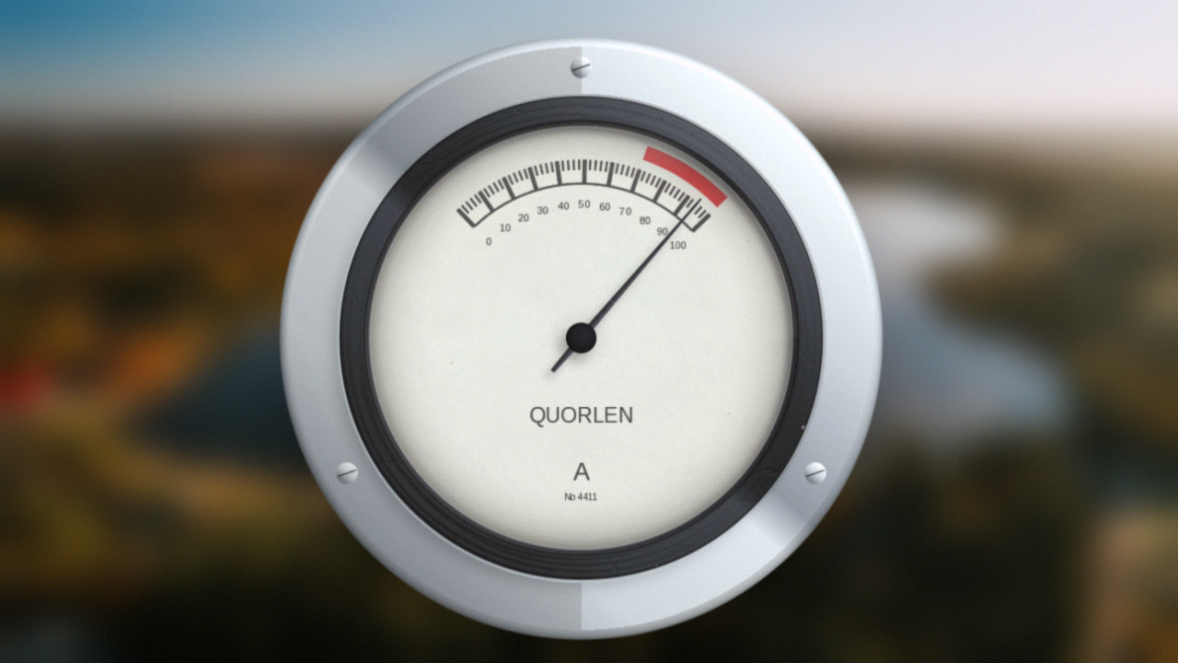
value=94 unit=A
